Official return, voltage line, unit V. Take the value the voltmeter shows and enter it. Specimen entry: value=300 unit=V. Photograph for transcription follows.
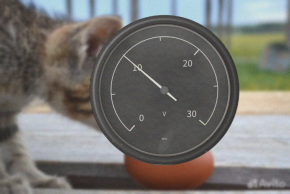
value=10 unit=V
